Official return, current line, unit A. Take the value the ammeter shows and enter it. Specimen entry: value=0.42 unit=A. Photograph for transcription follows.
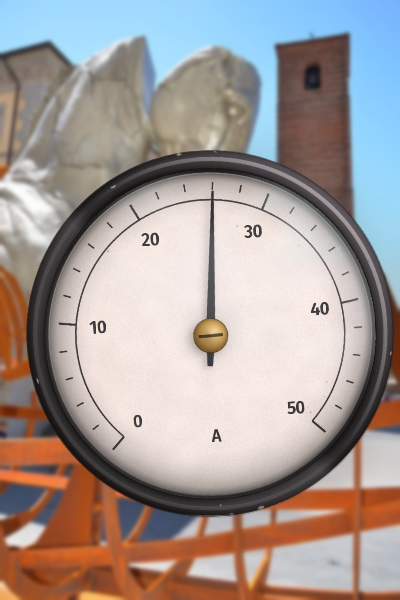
value=26 unit=A
